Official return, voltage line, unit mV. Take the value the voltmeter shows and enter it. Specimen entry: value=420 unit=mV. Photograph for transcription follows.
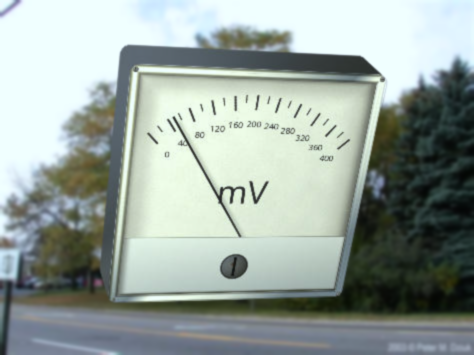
value=50 unit=mV
